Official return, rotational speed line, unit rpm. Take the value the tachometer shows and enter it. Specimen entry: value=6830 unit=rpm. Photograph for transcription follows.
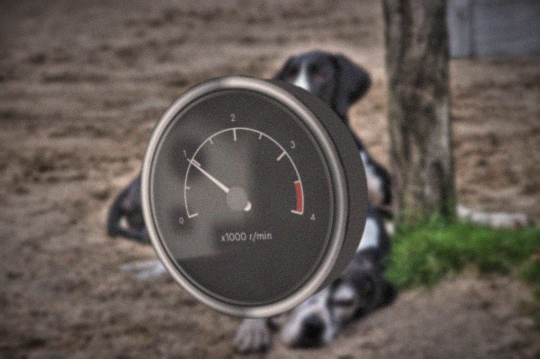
value=1000 unit=rpm
